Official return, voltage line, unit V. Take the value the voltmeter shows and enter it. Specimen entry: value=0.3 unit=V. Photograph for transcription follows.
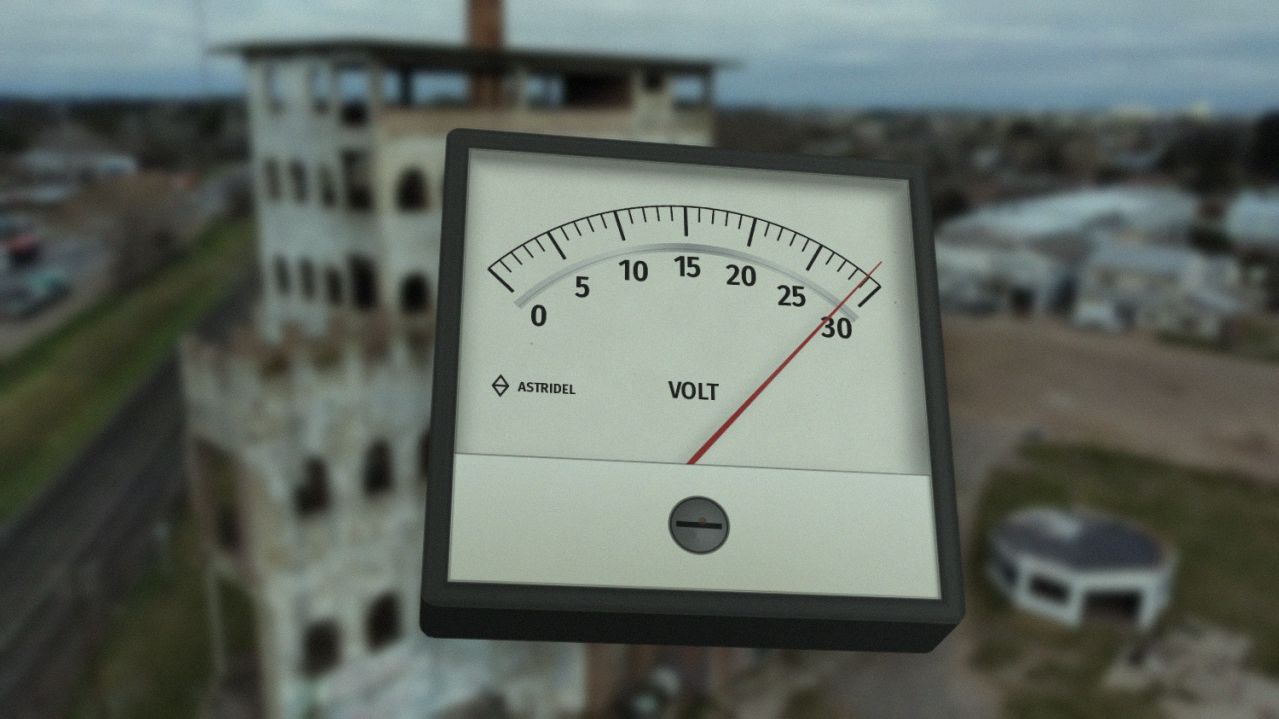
value=29 unit=V
